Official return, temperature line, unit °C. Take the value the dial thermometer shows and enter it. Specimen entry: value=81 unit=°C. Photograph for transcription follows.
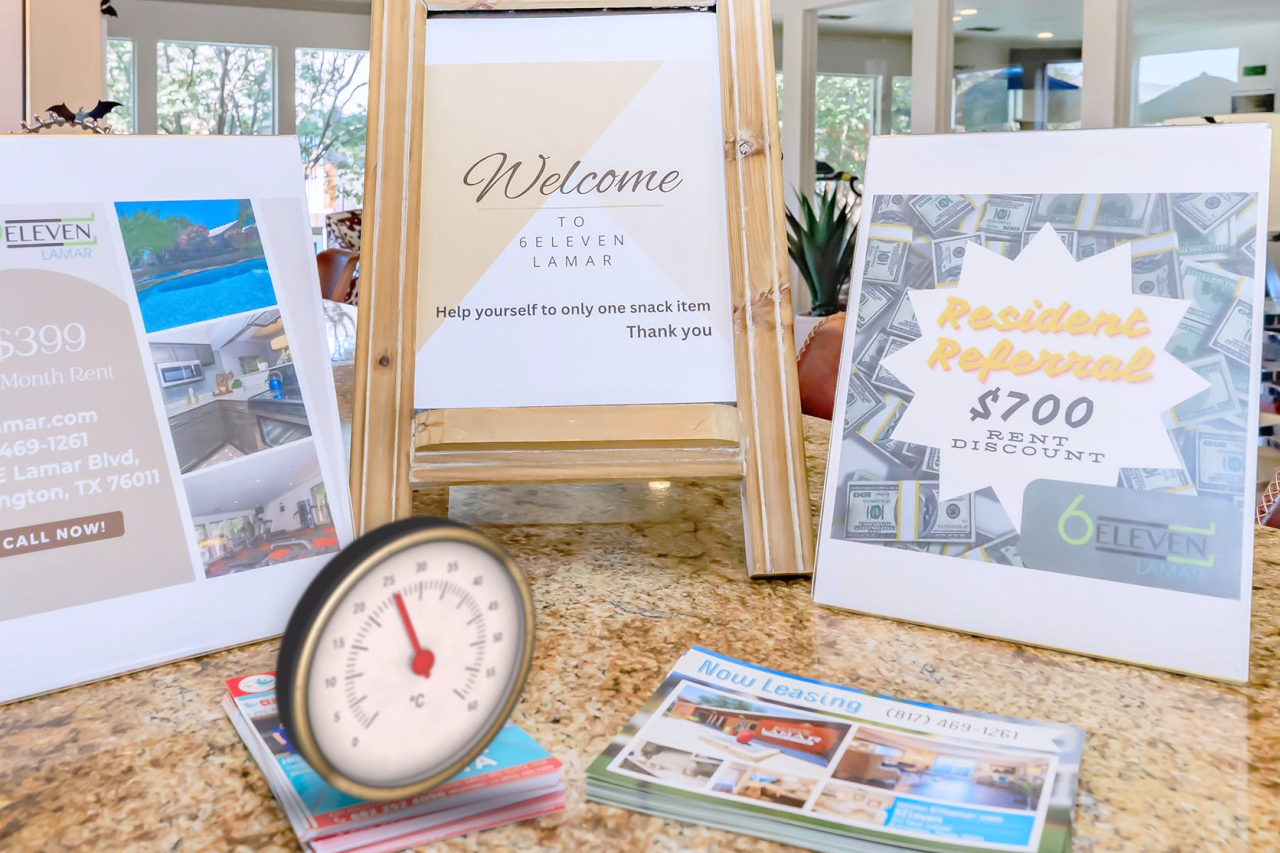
value=25 unit=°C
